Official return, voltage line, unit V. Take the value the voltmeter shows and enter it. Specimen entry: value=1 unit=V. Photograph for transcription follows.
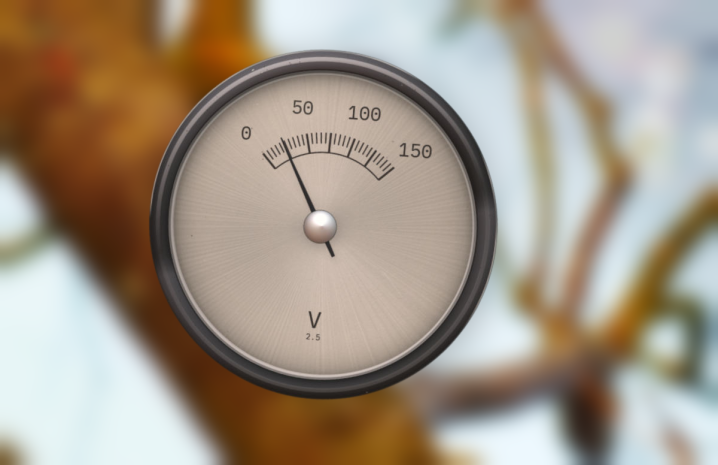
value=25 unit=V
